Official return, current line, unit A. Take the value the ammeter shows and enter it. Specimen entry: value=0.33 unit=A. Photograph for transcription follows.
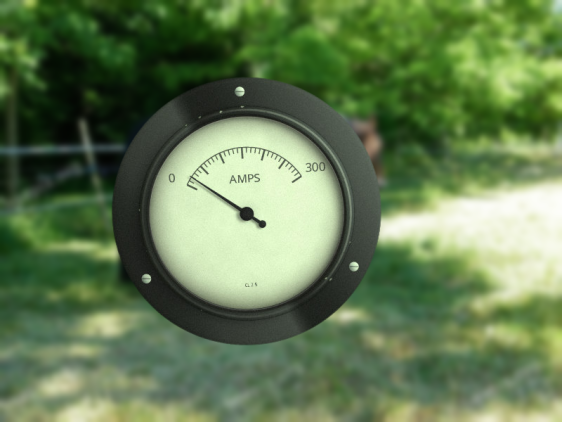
value=20 unit=A
